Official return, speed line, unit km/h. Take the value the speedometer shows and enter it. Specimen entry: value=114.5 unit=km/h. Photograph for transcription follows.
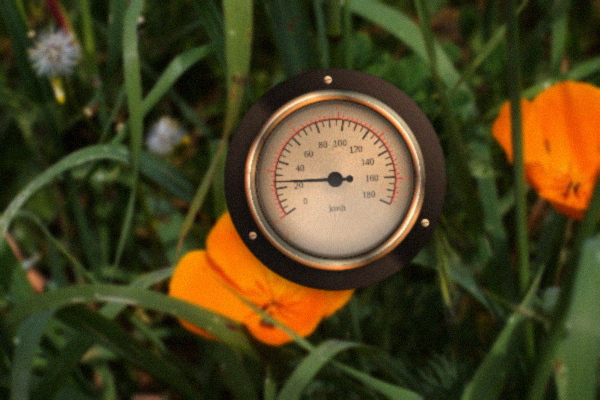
value=25 unit=km/h
